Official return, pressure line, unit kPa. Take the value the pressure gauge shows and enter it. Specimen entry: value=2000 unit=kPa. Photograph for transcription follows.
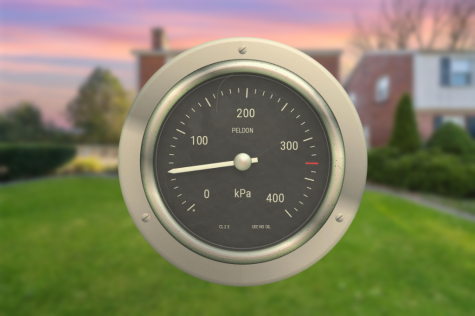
value=50 unit=kPa
